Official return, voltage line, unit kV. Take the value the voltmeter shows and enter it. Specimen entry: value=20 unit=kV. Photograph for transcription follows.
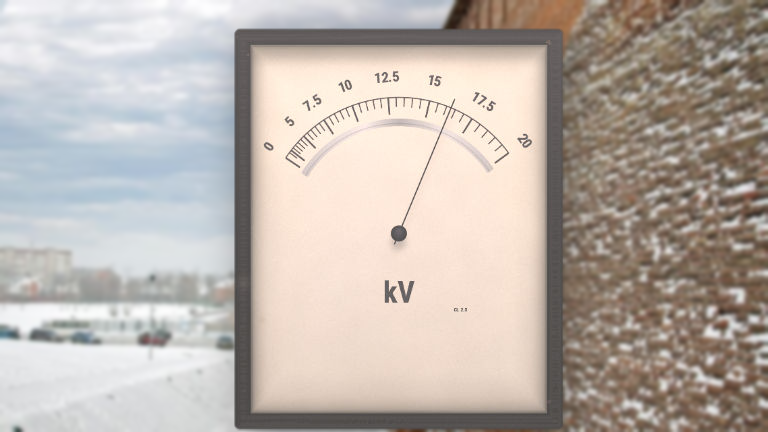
value=16.25 unit=kV
